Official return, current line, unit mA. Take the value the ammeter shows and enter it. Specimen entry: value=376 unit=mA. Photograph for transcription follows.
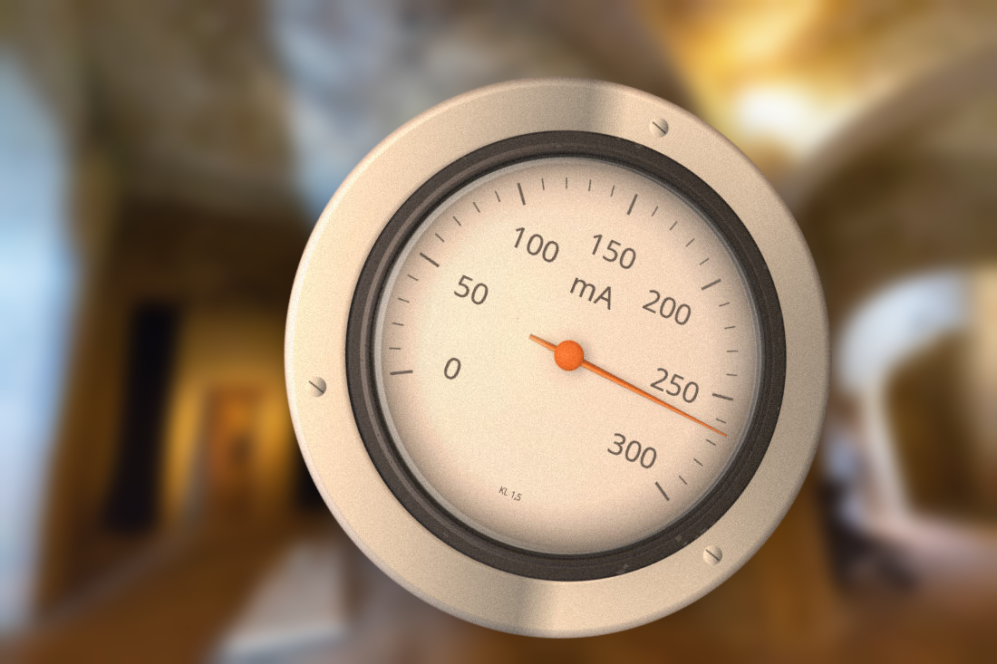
value=265 unit=mA
